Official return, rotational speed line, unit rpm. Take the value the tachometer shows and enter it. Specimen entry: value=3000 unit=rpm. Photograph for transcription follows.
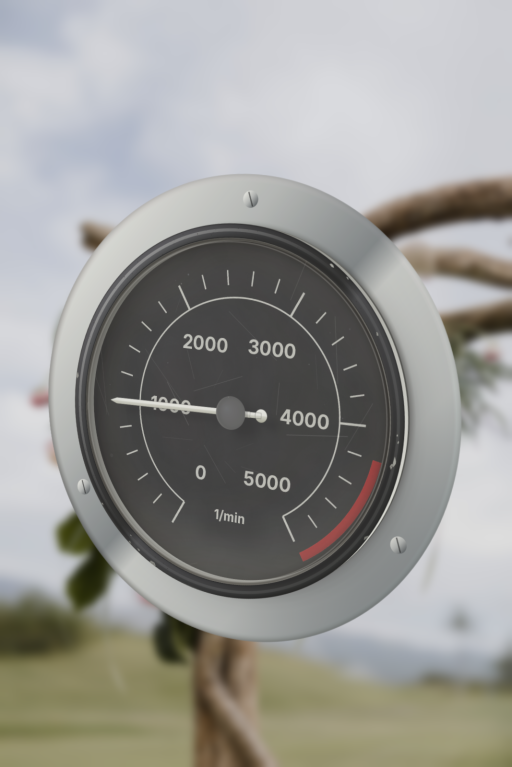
value=1000 unit=rpm
